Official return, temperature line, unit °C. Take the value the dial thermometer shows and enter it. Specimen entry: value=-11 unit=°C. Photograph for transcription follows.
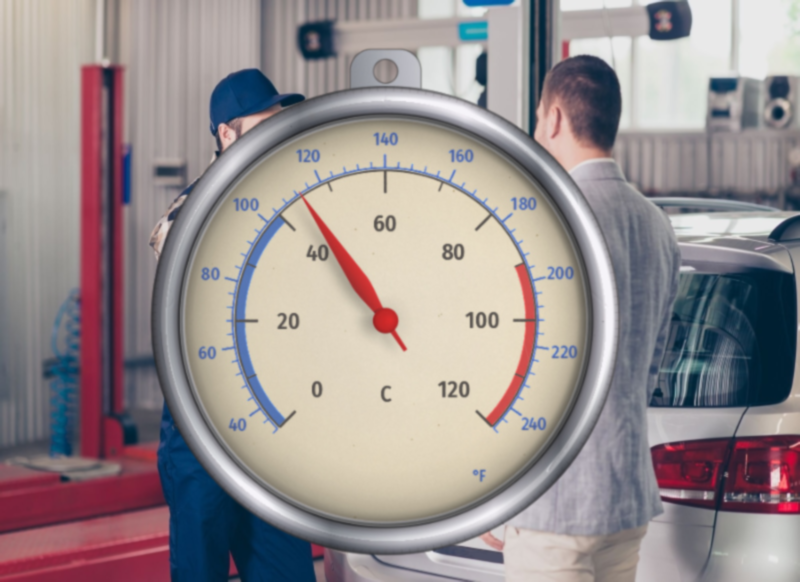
value=45 unit=°C
